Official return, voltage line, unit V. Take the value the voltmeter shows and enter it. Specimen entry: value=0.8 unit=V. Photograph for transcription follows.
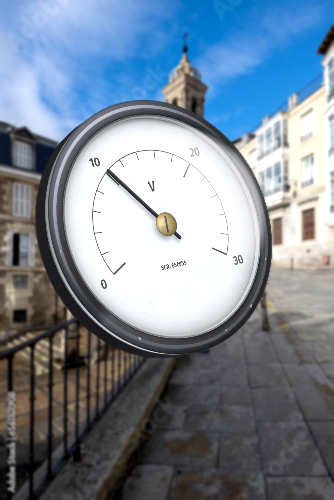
value=10 unit=V
